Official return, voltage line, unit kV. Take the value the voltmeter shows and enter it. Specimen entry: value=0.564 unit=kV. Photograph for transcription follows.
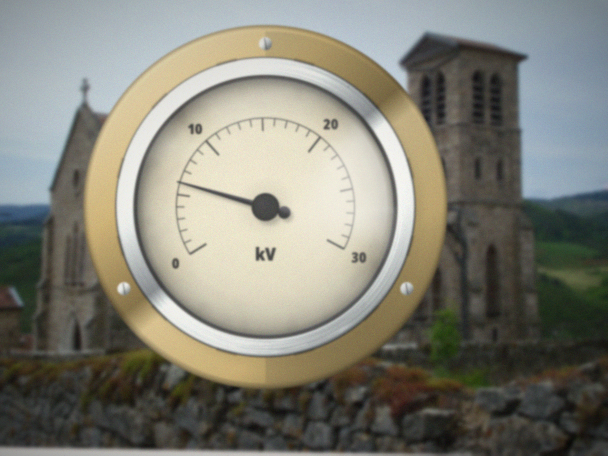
value=6 unit=kV
